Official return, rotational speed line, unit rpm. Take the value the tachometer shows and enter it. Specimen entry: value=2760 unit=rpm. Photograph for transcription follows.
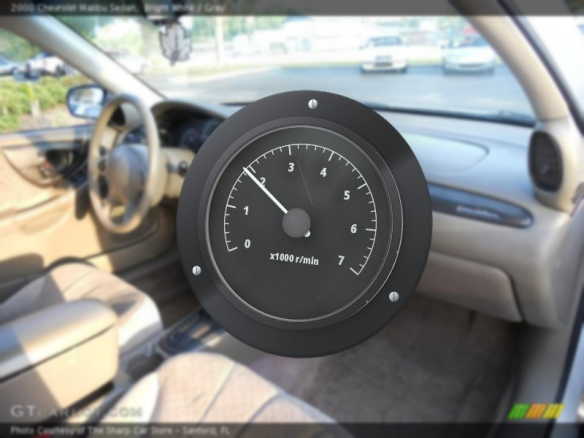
value=1900 unit=rpm
